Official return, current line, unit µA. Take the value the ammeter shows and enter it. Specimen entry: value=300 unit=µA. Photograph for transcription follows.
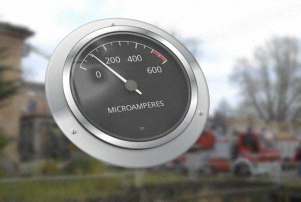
value=100 unit=µA
